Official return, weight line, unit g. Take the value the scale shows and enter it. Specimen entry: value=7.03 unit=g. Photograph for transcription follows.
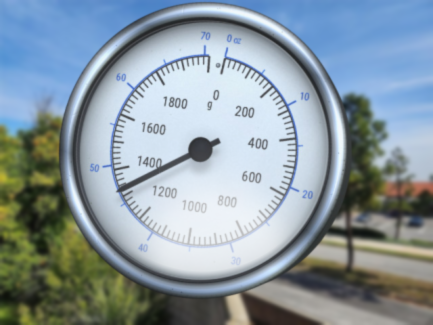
value=1320 unit=g
